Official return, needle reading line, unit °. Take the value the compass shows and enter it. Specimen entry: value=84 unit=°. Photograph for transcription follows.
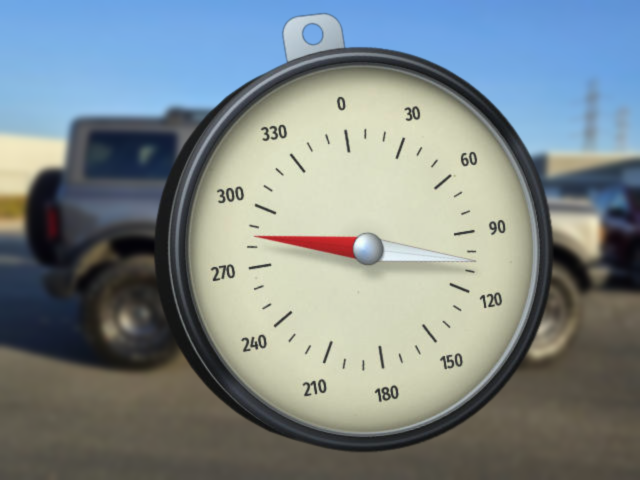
value=285 unit=°
